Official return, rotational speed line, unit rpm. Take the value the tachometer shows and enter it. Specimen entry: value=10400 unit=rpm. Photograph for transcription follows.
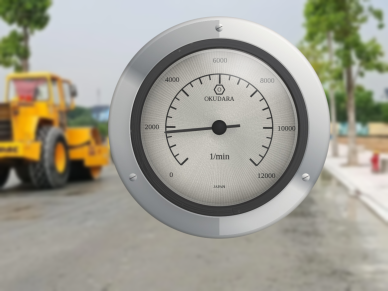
value=1750 unit=rpm
